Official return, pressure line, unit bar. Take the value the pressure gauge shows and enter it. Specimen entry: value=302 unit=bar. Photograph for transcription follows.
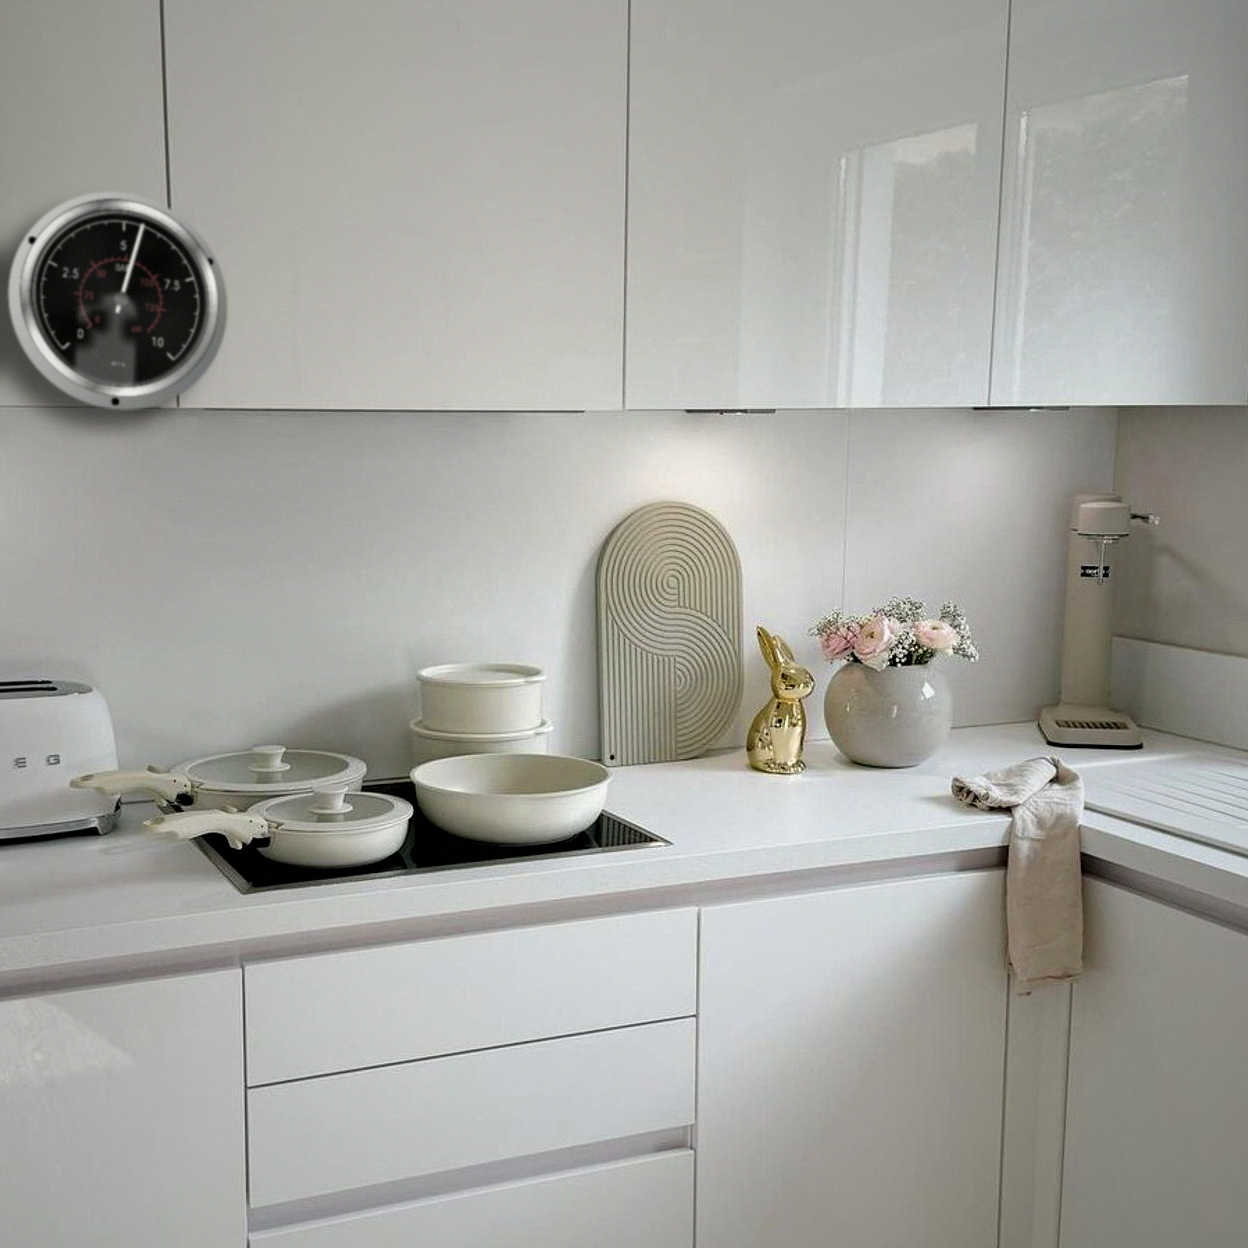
value=5.5 unit=bar
